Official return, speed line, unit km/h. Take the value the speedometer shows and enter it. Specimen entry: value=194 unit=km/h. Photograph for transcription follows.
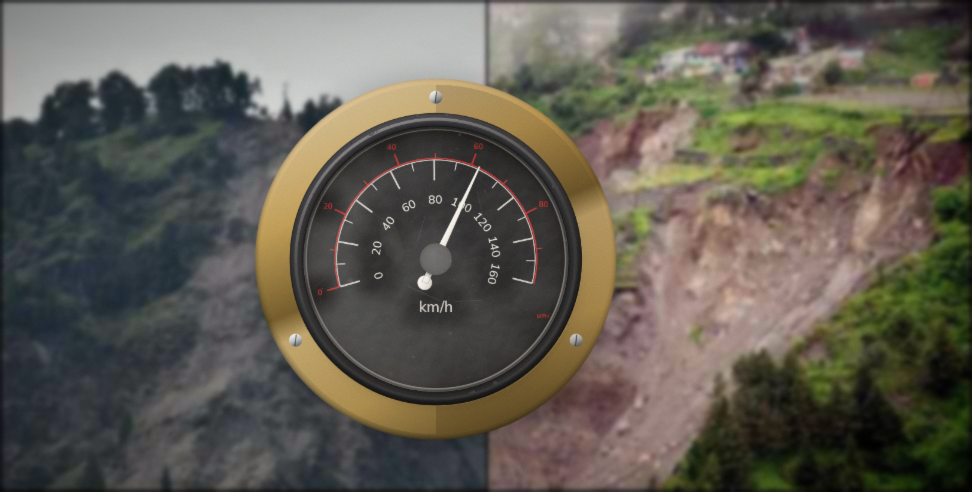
value=100 unit=km/h
